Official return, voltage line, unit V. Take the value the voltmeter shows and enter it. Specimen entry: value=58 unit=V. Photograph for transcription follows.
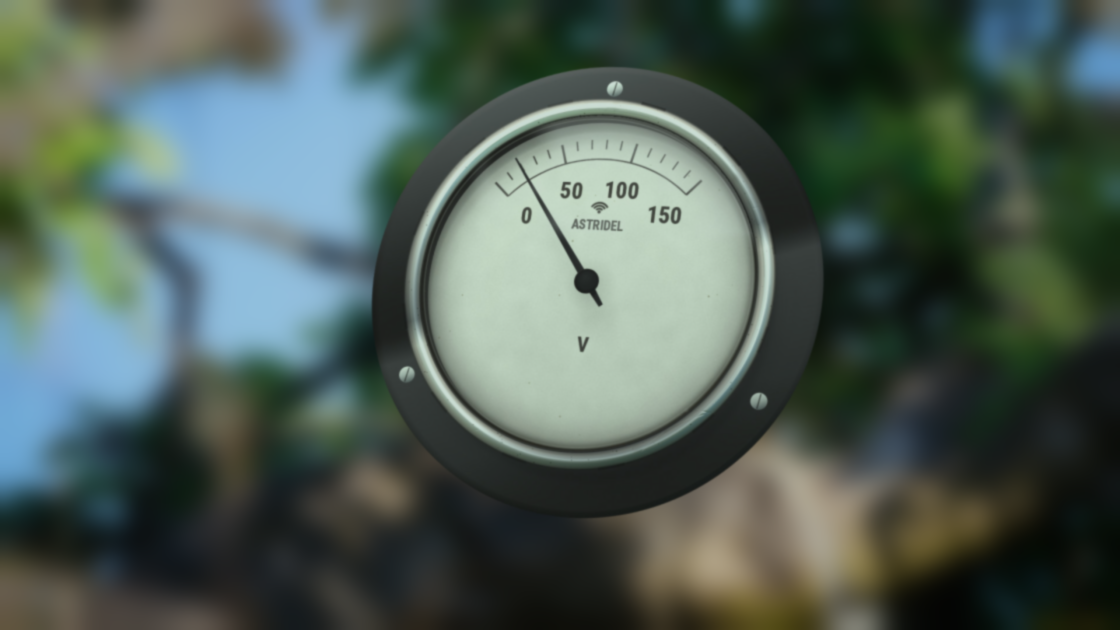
value=20 unit=V
